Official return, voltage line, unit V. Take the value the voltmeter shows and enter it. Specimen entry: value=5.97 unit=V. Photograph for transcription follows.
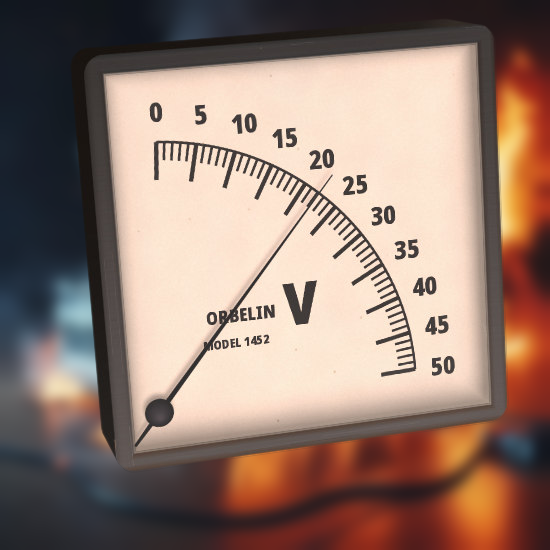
value=22 unit=V
